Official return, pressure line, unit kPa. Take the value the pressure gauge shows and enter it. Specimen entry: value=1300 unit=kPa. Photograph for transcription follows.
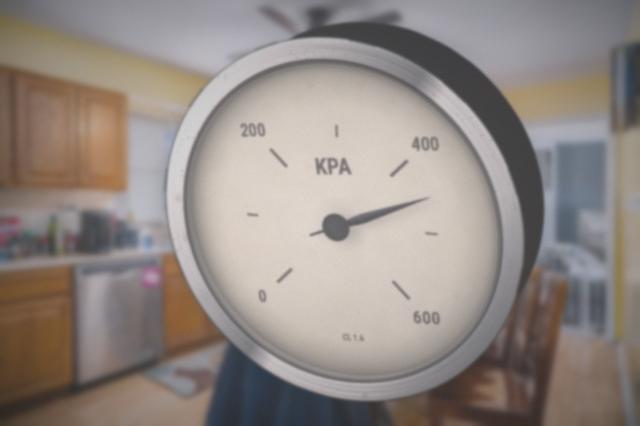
value=450 unit=kPa
